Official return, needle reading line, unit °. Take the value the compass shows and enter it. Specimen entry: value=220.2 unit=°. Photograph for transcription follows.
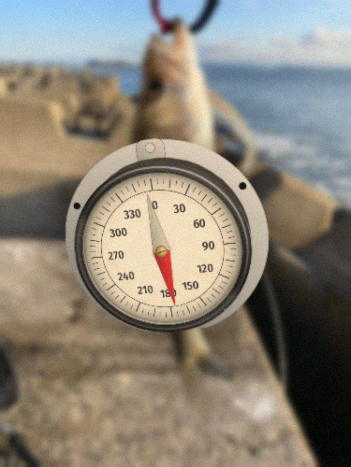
value=175 unit=°
